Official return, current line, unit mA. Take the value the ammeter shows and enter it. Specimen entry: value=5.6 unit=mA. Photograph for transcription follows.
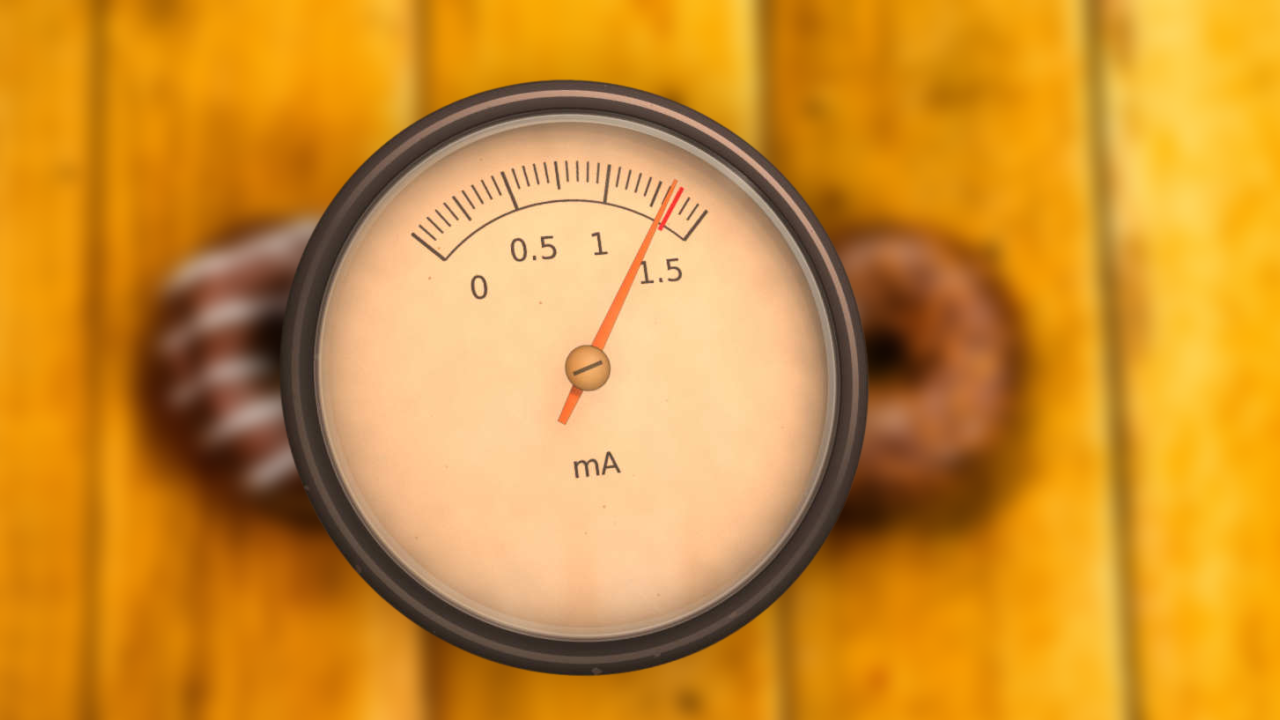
value=1.3 unit=mA
